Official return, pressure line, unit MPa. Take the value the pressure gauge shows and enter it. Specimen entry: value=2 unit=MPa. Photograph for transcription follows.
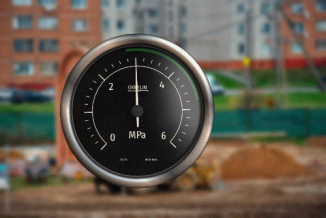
value=3 unit=MPa
